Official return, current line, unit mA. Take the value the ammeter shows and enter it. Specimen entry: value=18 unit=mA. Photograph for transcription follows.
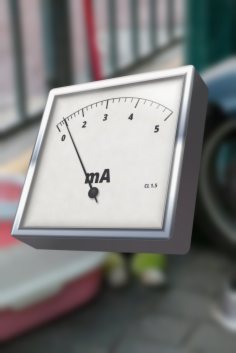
value=1 unit=mA
